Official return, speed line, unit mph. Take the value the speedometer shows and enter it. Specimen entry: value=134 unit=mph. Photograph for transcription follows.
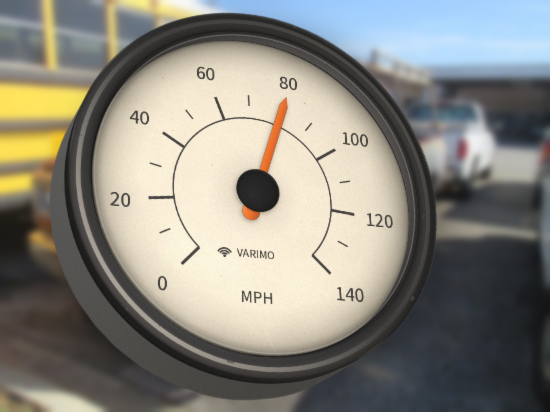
value=80 unit=mph
